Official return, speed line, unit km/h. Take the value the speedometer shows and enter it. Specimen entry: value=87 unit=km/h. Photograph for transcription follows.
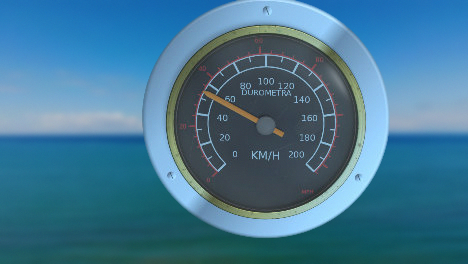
value=55 unit=km/h
